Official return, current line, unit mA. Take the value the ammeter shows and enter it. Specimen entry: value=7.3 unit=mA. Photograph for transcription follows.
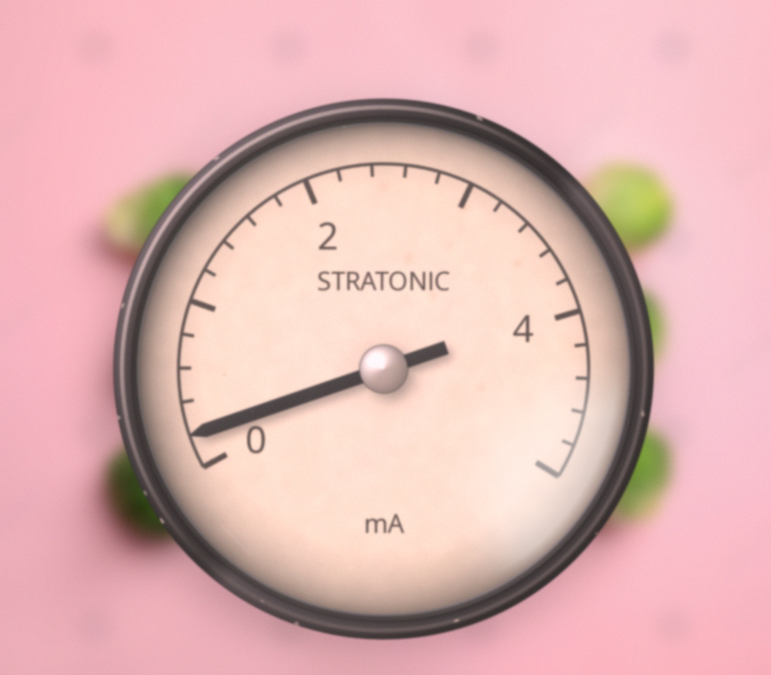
value=0.2 unit=mA
